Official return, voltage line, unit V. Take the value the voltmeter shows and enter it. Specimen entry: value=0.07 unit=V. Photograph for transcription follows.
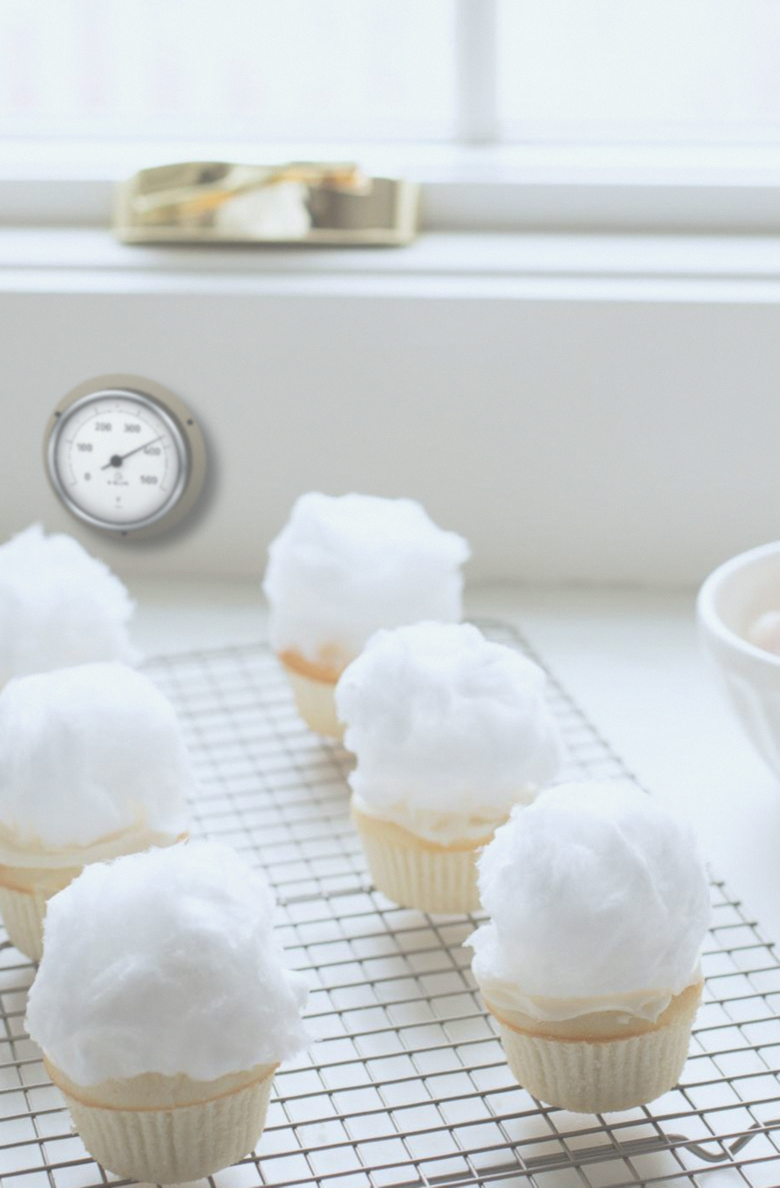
value=375 unit=V
